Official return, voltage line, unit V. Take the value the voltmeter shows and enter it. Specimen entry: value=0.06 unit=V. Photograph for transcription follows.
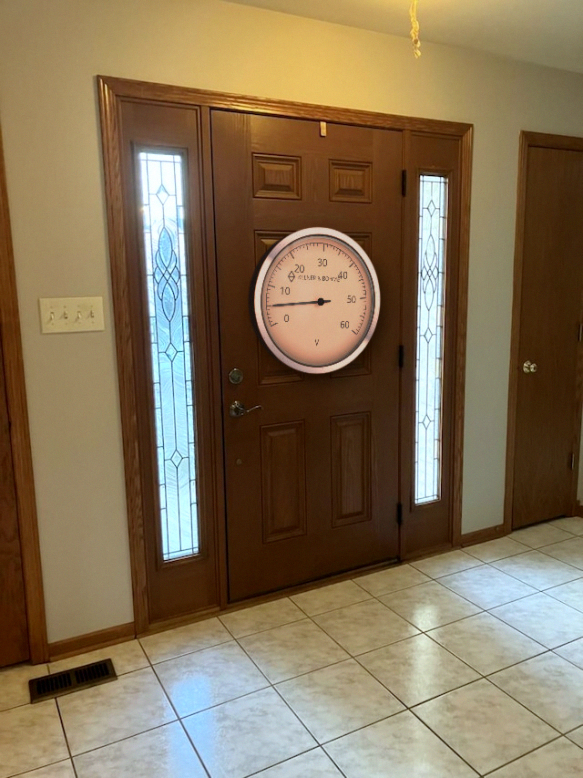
value=5 unit=V
